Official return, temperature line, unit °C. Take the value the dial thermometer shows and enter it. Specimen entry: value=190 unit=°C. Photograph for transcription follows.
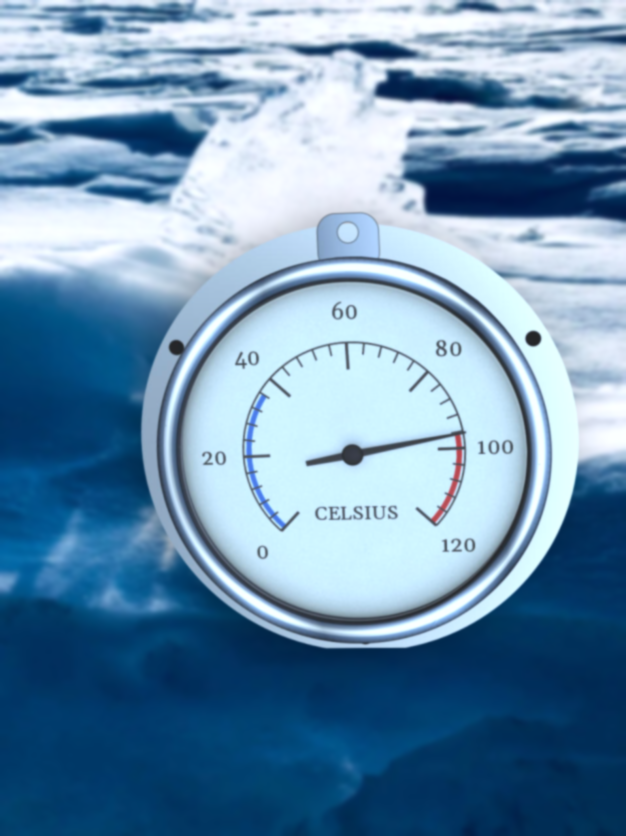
value=96 unit=°C
